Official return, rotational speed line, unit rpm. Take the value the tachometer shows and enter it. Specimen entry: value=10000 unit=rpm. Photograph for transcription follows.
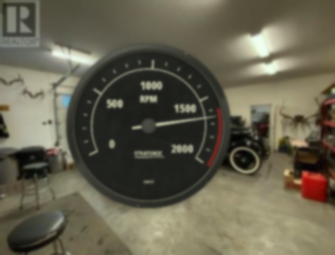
value=1650 unit=rpm
